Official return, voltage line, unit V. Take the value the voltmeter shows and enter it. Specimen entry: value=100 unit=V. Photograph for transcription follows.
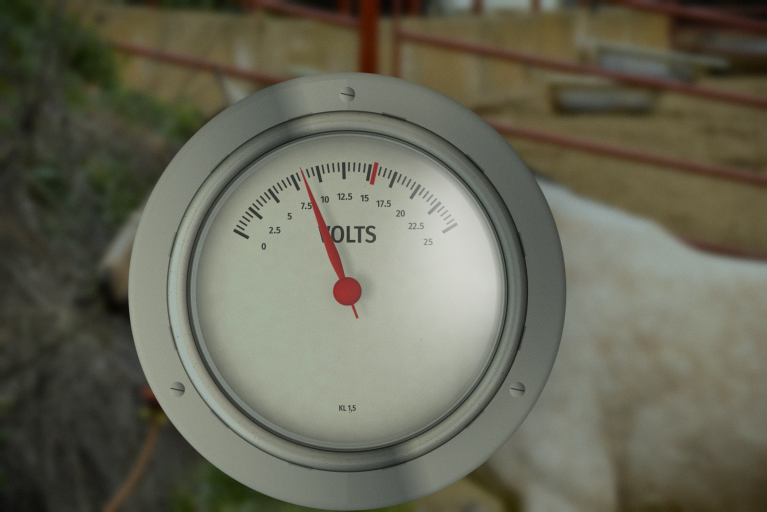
value=8.5 unit=V
